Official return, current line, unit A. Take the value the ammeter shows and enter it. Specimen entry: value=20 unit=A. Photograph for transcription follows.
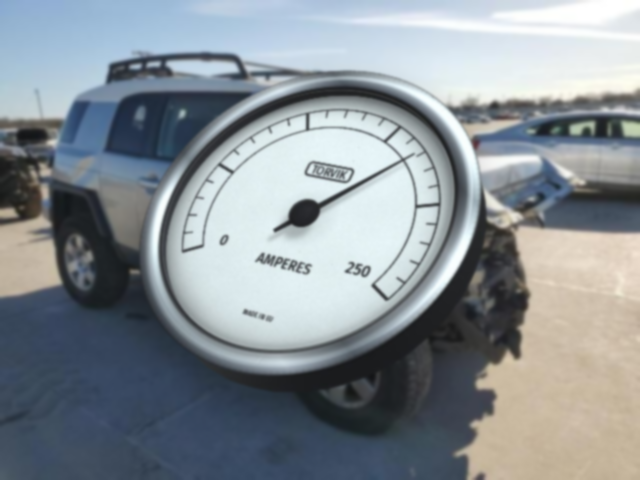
value=170 unit=A
